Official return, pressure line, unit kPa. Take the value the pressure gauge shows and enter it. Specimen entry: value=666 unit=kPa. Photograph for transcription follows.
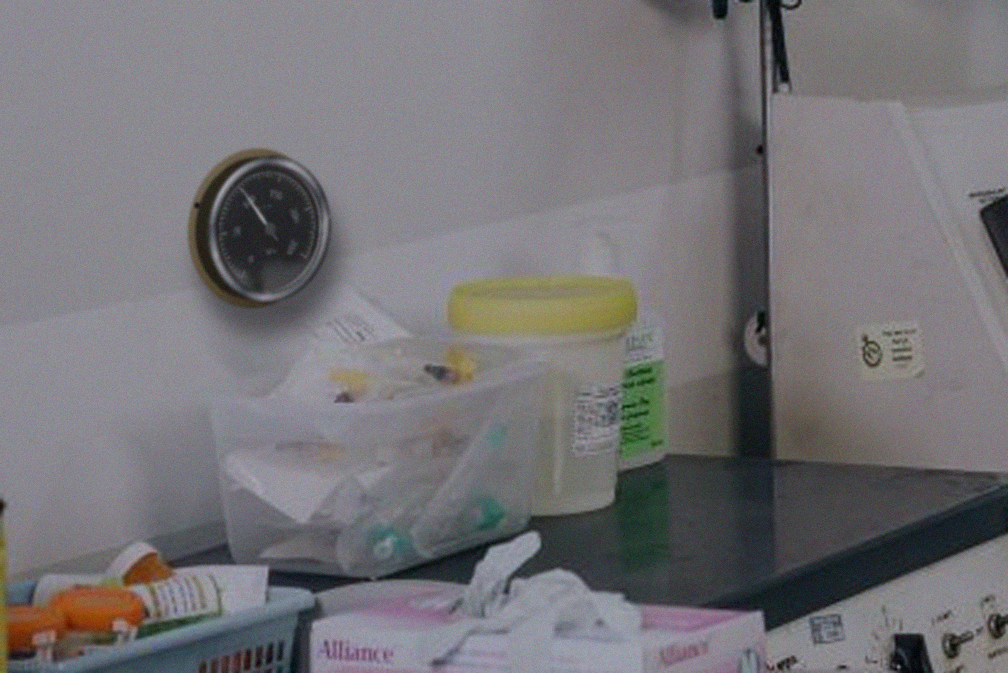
value=100 unit=kPa
